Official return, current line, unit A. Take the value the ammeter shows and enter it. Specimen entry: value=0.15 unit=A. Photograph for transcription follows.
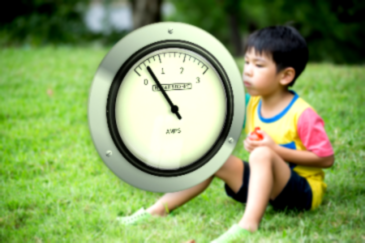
value=0.4 unit=A
